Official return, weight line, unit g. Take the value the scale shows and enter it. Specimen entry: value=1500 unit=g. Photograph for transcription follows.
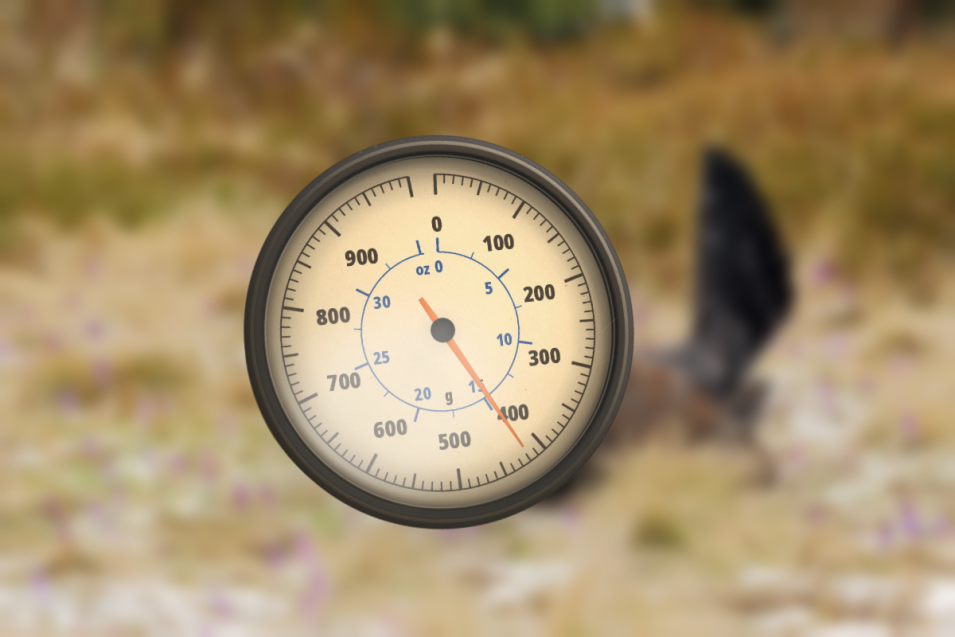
value=420 unit=g
